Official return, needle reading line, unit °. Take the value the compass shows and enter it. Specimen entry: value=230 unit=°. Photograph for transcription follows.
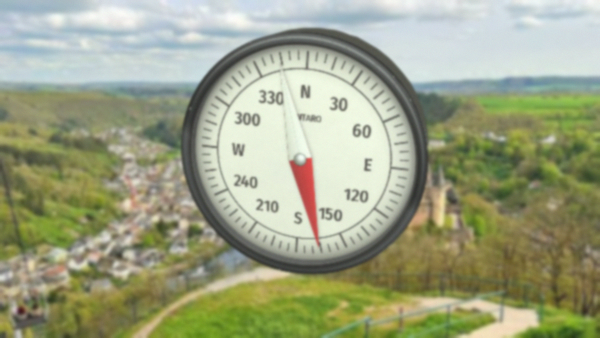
value=165 unit=°
